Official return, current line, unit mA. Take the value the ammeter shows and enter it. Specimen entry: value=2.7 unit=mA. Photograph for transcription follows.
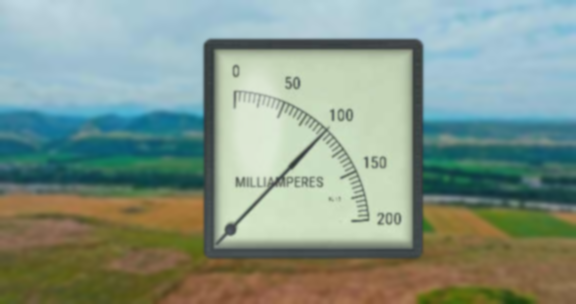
value=100 unit=mA
